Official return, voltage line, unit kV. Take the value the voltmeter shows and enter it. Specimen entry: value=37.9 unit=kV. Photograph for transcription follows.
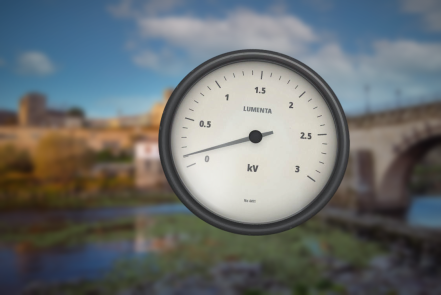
value=0.1 unit=kV
